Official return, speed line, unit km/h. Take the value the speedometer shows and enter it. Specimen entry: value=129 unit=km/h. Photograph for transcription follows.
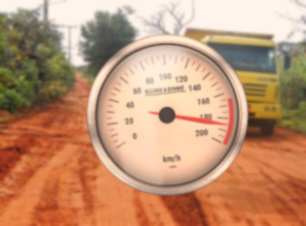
value=185 unit=km/h
